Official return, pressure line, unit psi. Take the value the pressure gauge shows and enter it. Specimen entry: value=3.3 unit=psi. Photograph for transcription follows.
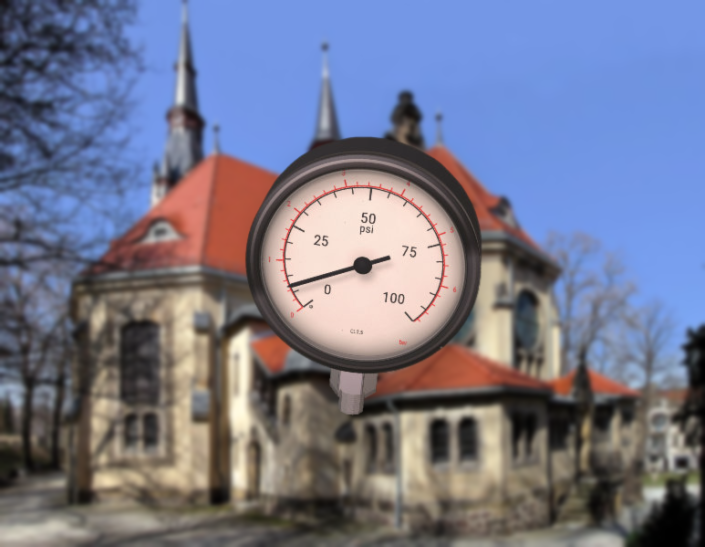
value=7.5 unit=psi
